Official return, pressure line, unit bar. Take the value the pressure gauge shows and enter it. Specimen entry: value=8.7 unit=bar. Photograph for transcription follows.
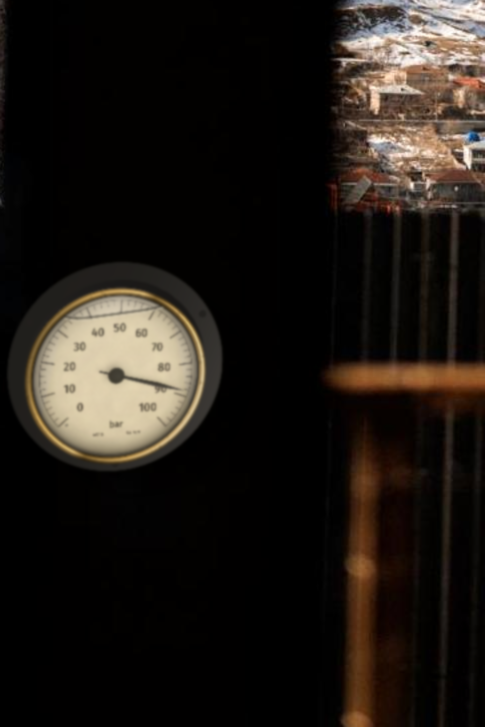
value=88 unit=bar
